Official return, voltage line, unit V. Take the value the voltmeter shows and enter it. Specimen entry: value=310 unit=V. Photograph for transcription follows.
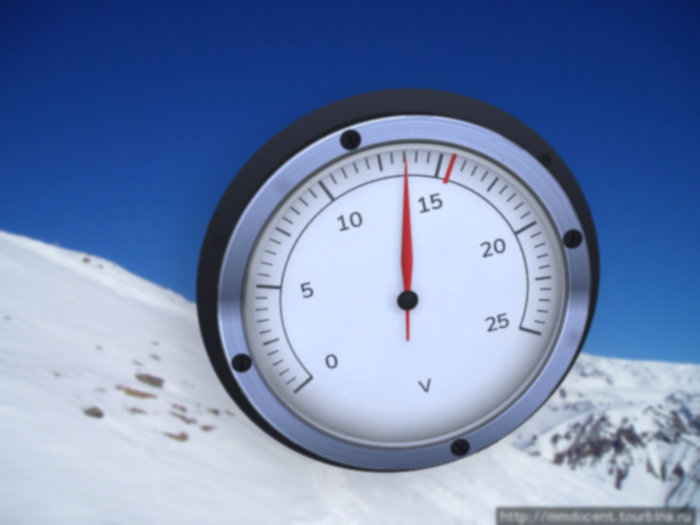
value=13.5 unit=V
